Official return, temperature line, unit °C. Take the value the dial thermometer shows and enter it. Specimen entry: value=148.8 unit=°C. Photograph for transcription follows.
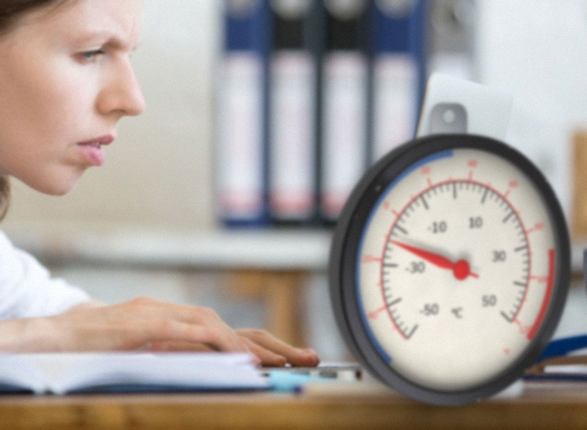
value=-24 unit=°C
